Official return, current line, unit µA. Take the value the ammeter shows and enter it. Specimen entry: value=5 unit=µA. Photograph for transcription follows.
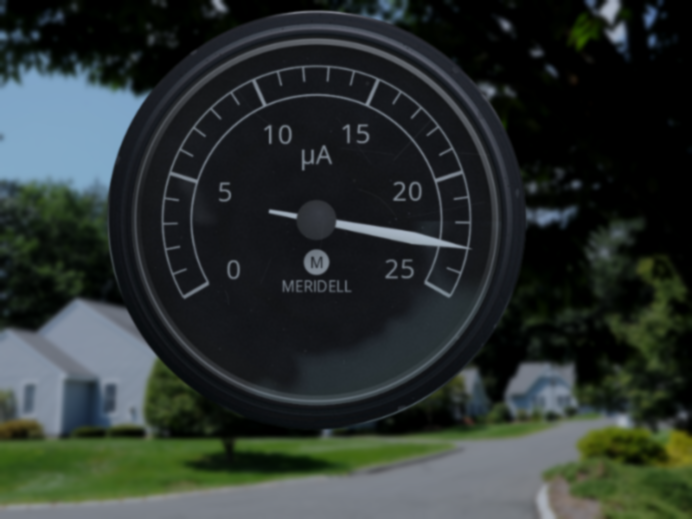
value=23 unit=µA
